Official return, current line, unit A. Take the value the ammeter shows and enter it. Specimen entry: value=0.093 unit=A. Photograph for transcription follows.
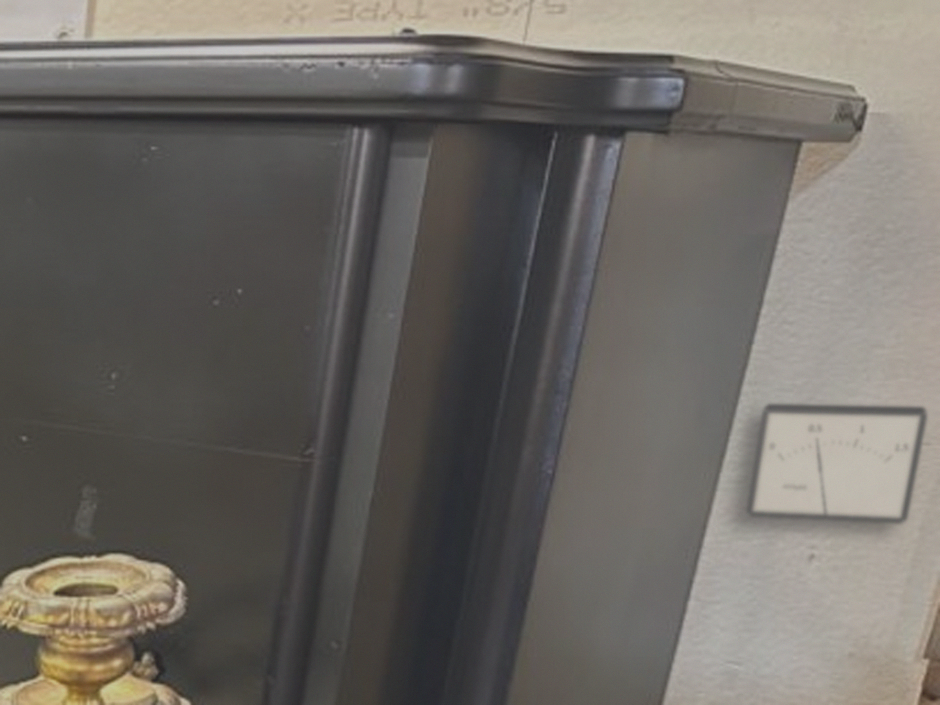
value=0.5 unit=A
